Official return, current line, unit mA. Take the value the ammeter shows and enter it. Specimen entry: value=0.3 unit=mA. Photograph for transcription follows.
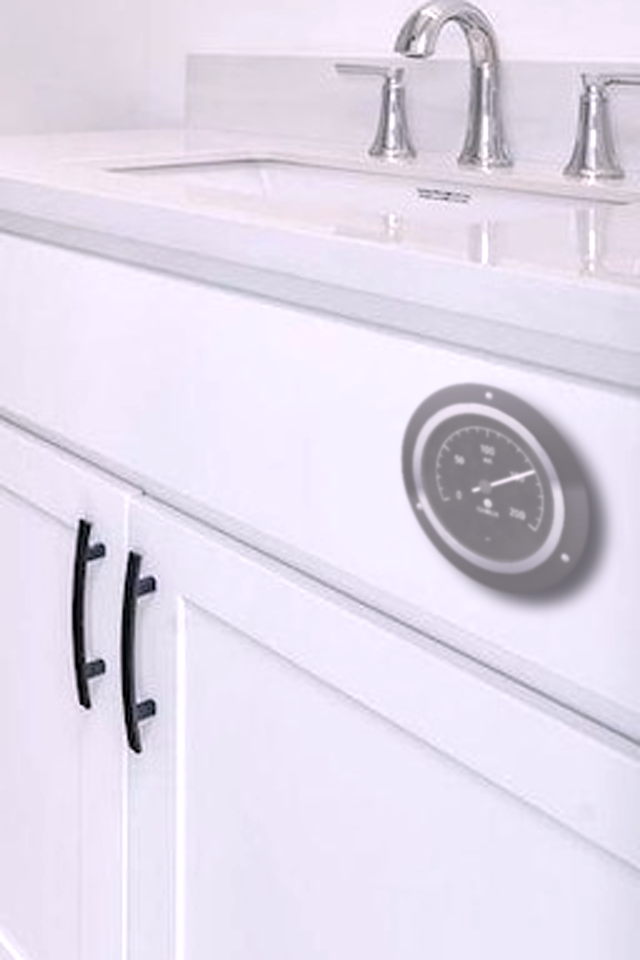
value=150 unit=mA
